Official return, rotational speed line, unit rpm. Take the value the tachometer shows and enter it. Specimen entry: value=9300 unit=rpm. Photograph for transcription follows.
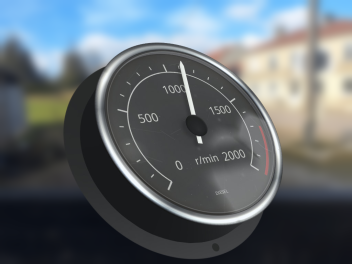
value=1100 unit=rpm
